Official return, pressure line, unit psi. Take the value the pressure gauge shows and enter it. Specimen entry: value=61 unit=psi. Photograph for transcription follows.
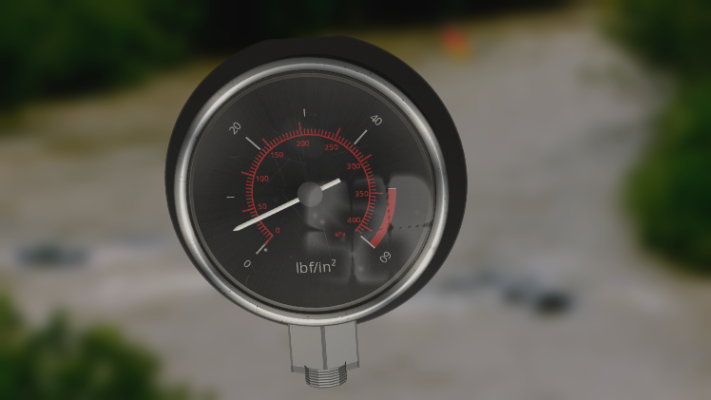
value=5 unit=psi
